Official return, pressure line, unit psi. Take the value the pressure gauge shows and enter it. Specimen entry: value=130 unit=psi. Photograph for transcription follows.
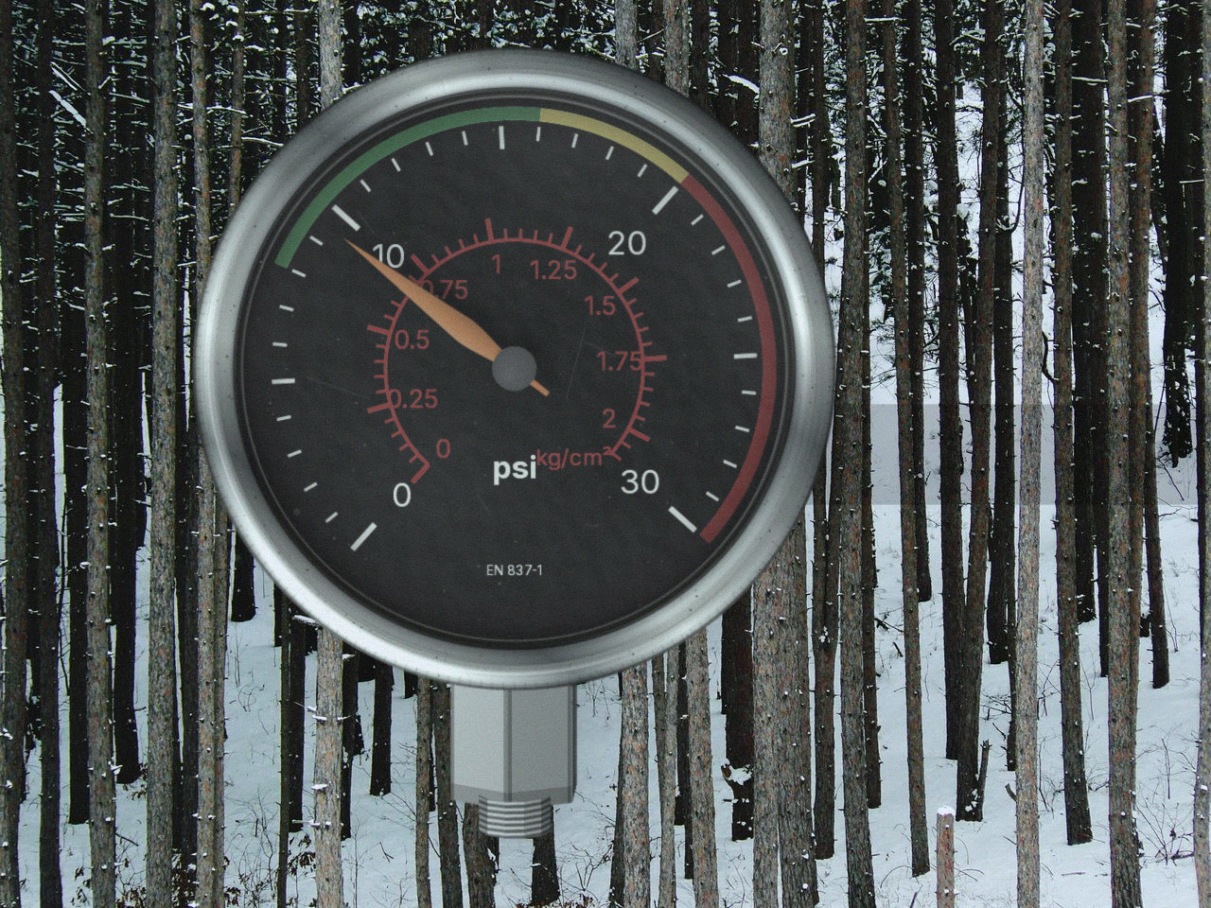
value=9.5 unit=psi
